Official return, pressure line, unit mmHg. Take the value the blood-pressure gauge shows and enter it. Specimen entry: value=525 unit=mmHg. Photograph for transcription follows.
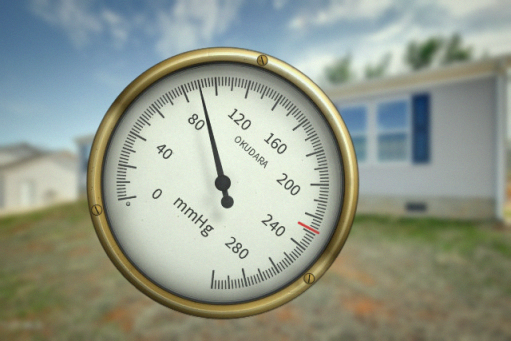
value=90 unit=mmHg
